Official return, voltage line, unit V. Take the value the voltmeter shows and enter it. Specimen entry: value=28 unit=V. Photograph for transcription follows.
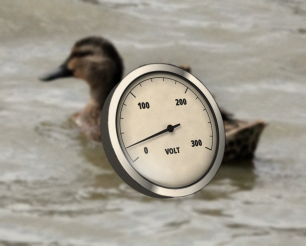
value=20 unit=V
